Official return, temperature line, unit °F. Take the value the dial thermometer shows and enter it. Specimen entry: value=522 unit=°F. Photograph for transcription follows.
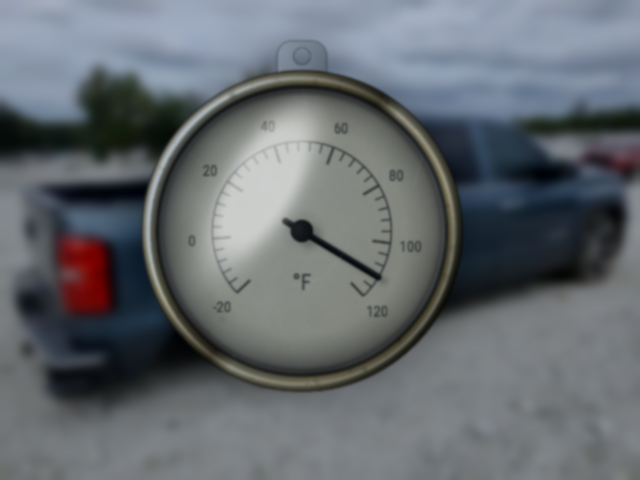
value=112 unit=°F
